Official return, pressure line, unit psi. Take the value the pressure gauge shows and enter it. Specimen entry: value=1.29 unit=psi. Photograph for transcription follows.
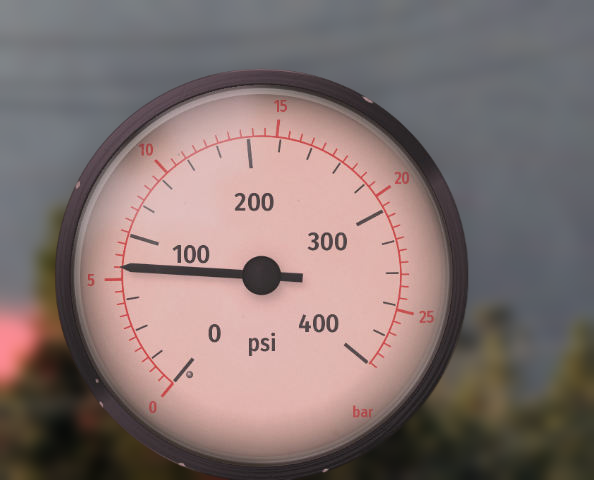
value=80 unit=psi
